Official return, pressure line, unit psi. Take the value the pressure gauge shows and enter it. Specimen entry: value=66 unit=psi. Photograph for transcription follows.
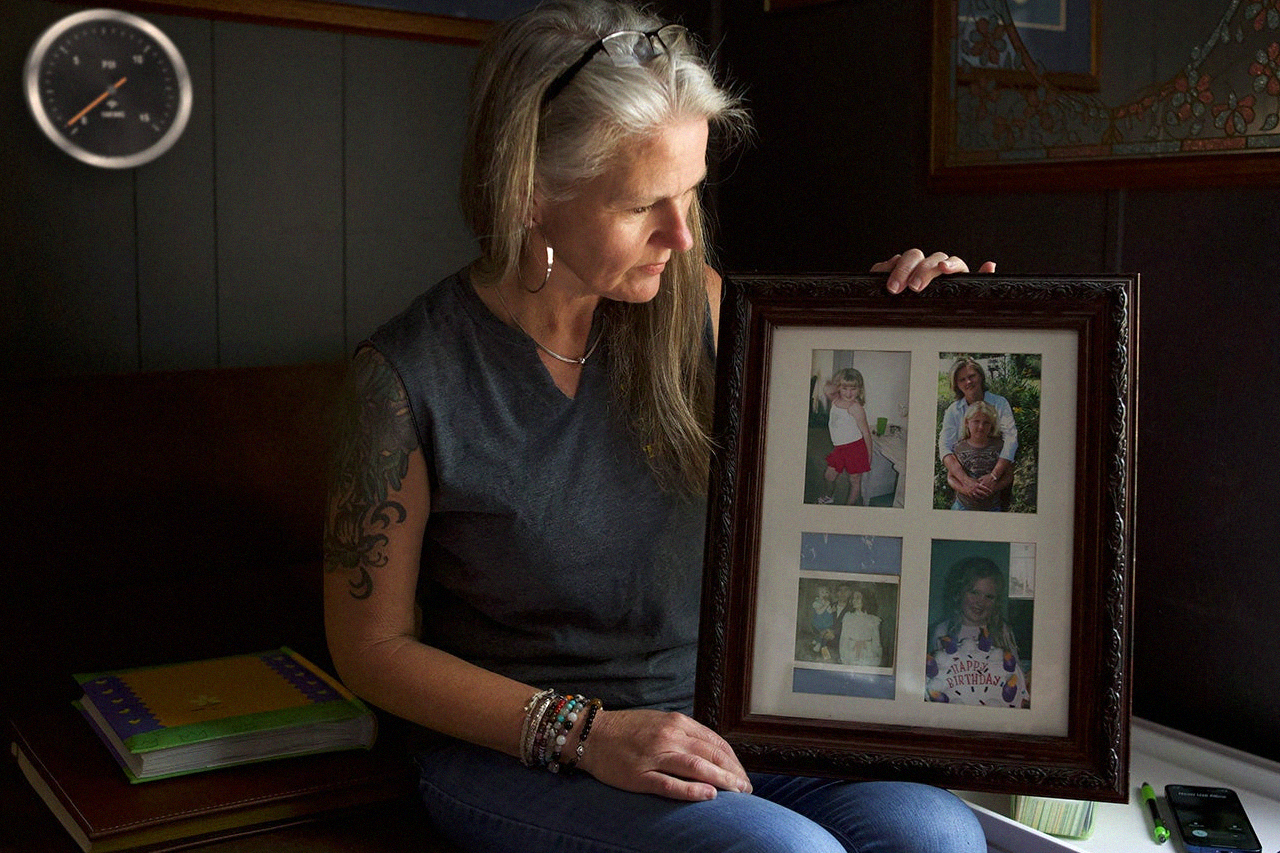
value=0.5 unit=psi
